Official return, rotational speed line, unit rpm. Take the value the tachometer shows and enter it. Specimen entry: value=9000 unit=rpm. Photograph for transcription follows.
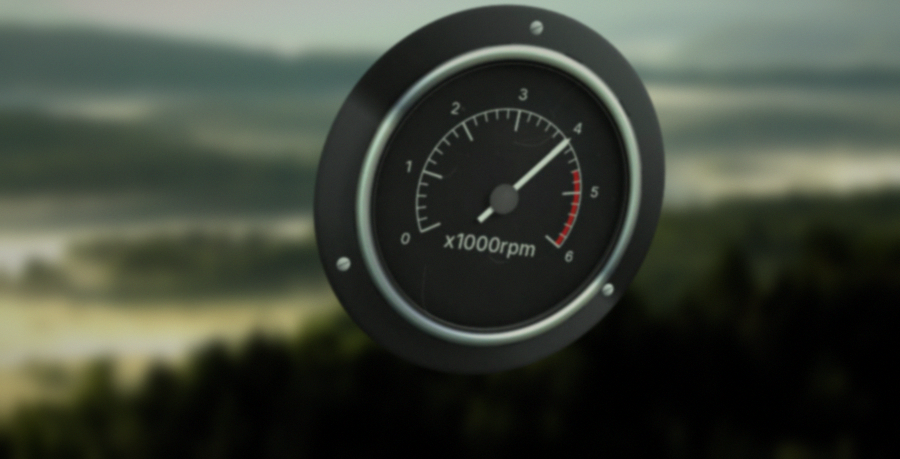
value=4000 unit=rpm
